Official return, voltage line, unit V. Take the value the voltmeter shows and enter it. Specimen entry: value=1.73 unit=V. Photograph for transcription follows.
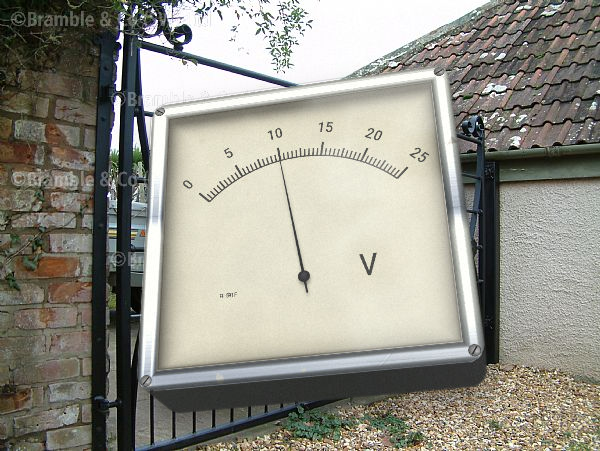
value=10 unit=V
